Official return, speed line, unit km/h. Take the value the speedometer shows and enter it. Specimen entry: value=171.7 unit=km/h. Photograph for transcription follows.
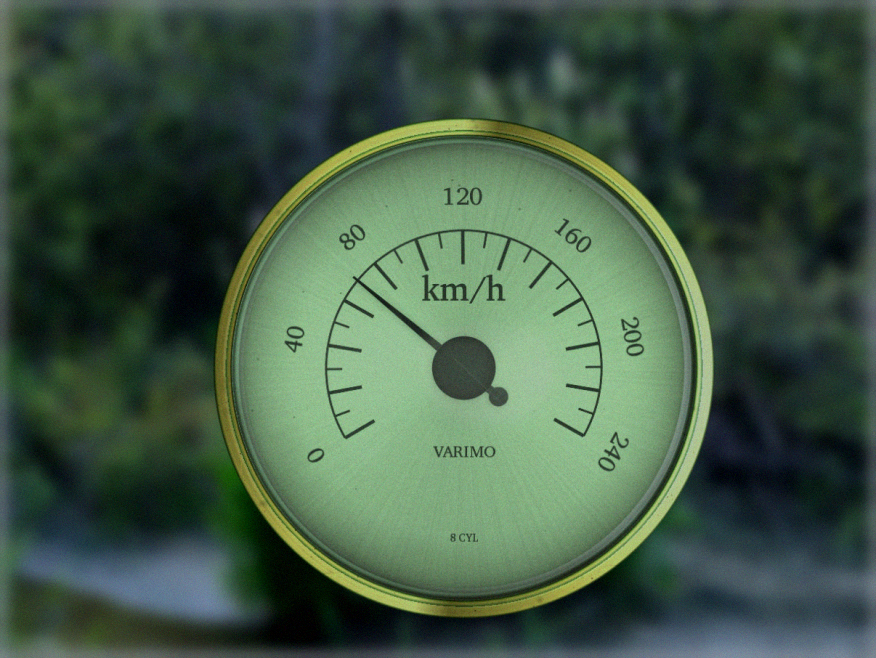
value=70 unit=km/h
